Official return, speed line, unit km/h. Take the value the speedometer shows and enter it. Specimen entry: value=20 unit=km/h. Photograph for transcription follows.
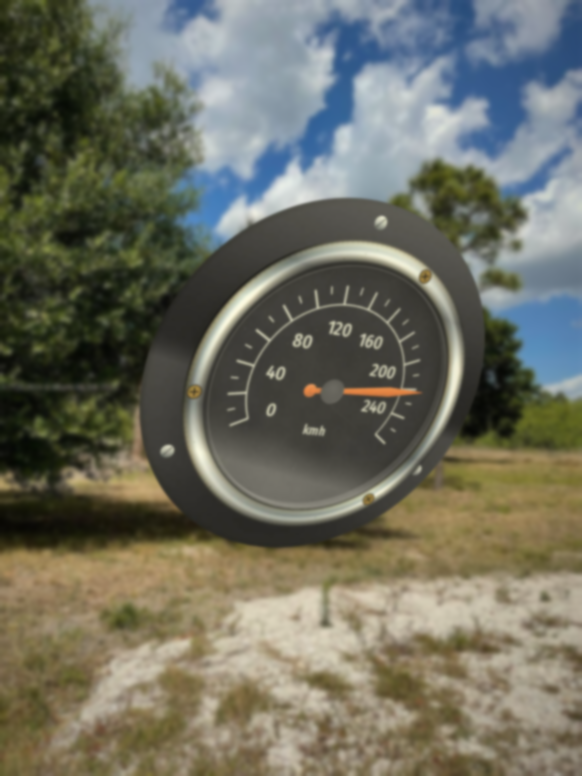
value=220 unit=km/h
